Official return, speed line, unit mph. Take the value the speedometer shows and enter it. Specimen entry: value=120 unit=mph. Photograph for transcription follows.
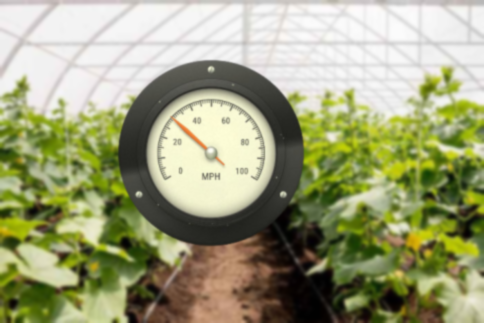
value=30 unit=mph
